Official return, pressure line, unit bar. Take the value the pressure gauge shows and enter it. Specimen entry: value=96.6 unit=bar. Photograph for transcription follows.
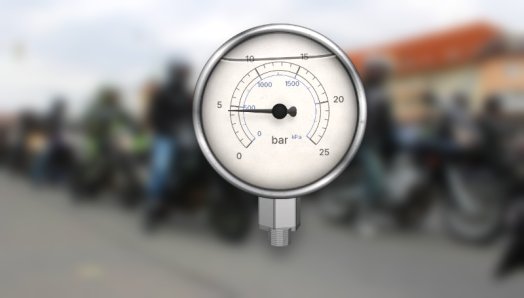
value=4.5 unit=bar
